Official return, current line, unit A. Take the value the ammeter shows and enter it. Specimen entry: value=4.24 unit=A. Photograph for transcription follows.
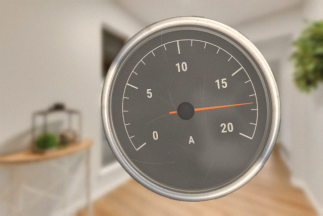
value=17.5 unit=A
